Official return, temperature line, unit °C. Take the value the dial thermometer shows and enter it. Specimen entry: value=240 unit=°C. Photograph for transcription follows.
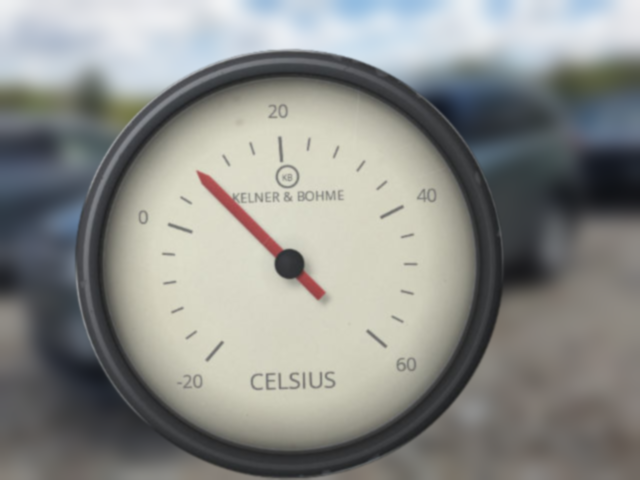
value=8 unit=°C
